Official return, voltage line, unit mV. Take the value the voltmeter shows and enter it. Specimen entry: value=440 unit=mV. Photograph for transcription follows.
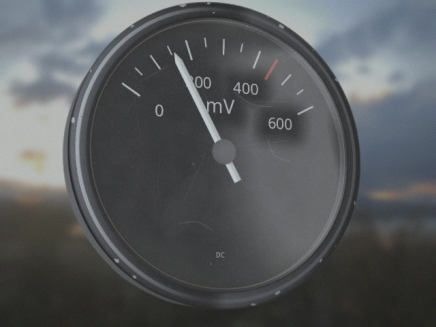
value=150 unit=mV
